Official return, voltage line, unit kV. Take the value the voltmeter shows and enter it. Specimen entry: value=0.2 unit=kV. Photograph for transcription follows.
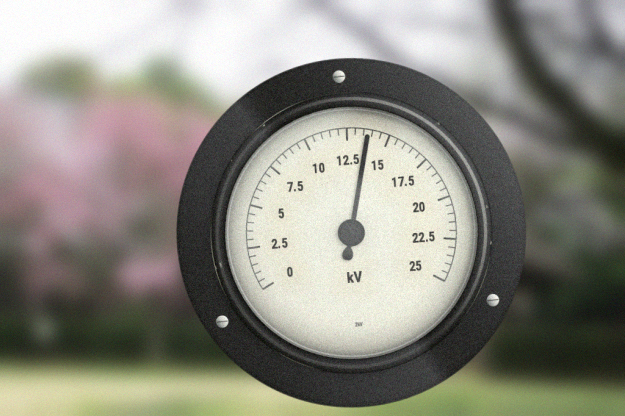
value=13.75 unit=kV
